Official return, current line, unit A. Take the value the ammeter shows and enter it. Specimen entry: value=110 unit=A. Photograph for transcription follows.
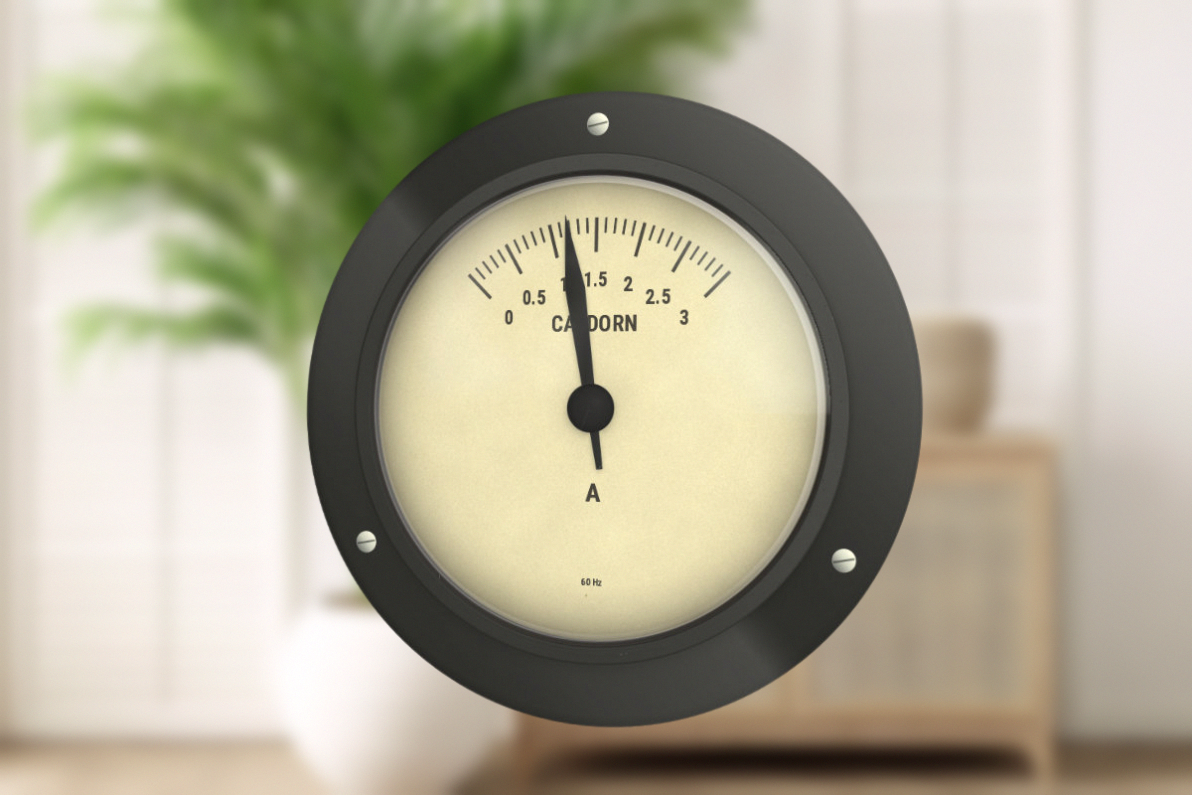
value=1.2 unit=A
